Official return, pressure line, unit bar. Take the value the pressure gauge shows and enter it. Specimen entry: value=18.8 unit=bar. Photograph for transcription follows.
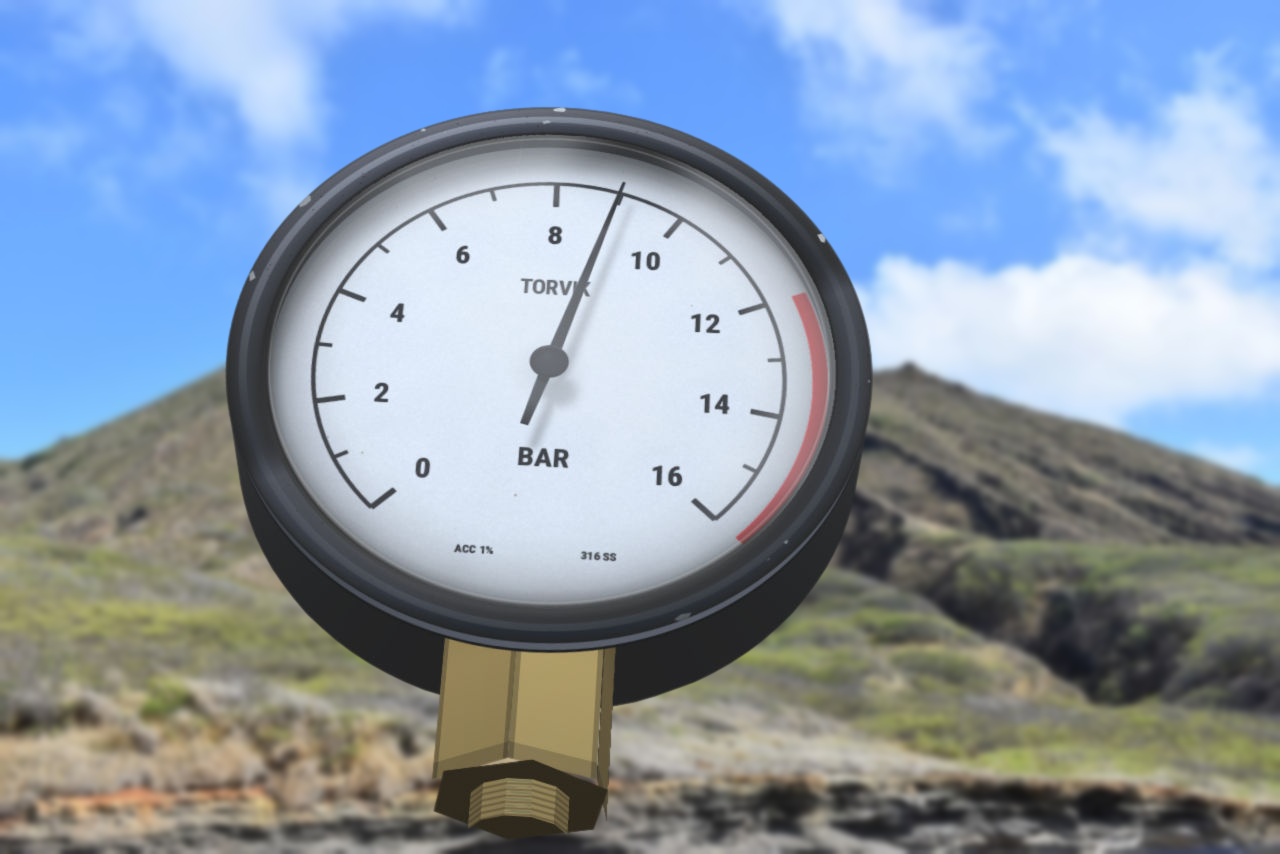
value=9 unit=bar
